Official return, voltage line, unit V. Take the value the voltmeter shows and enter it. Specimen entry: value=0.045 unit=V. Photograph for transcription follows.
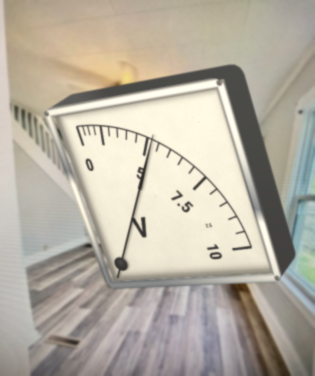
value=5.25 unit=V
